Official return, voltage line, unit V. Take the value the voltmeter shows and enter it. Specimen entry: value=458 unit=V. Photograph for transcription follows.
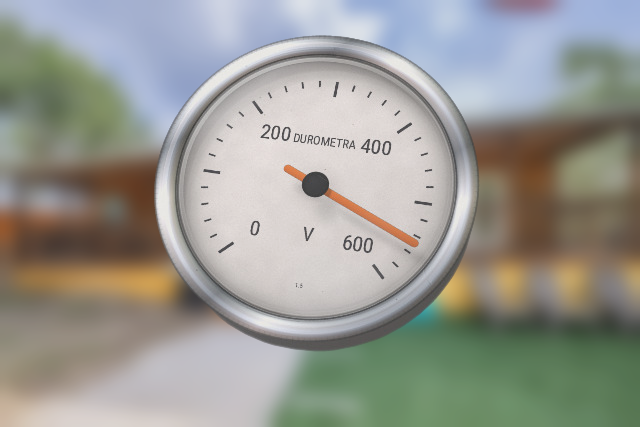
value=550 unit=V
